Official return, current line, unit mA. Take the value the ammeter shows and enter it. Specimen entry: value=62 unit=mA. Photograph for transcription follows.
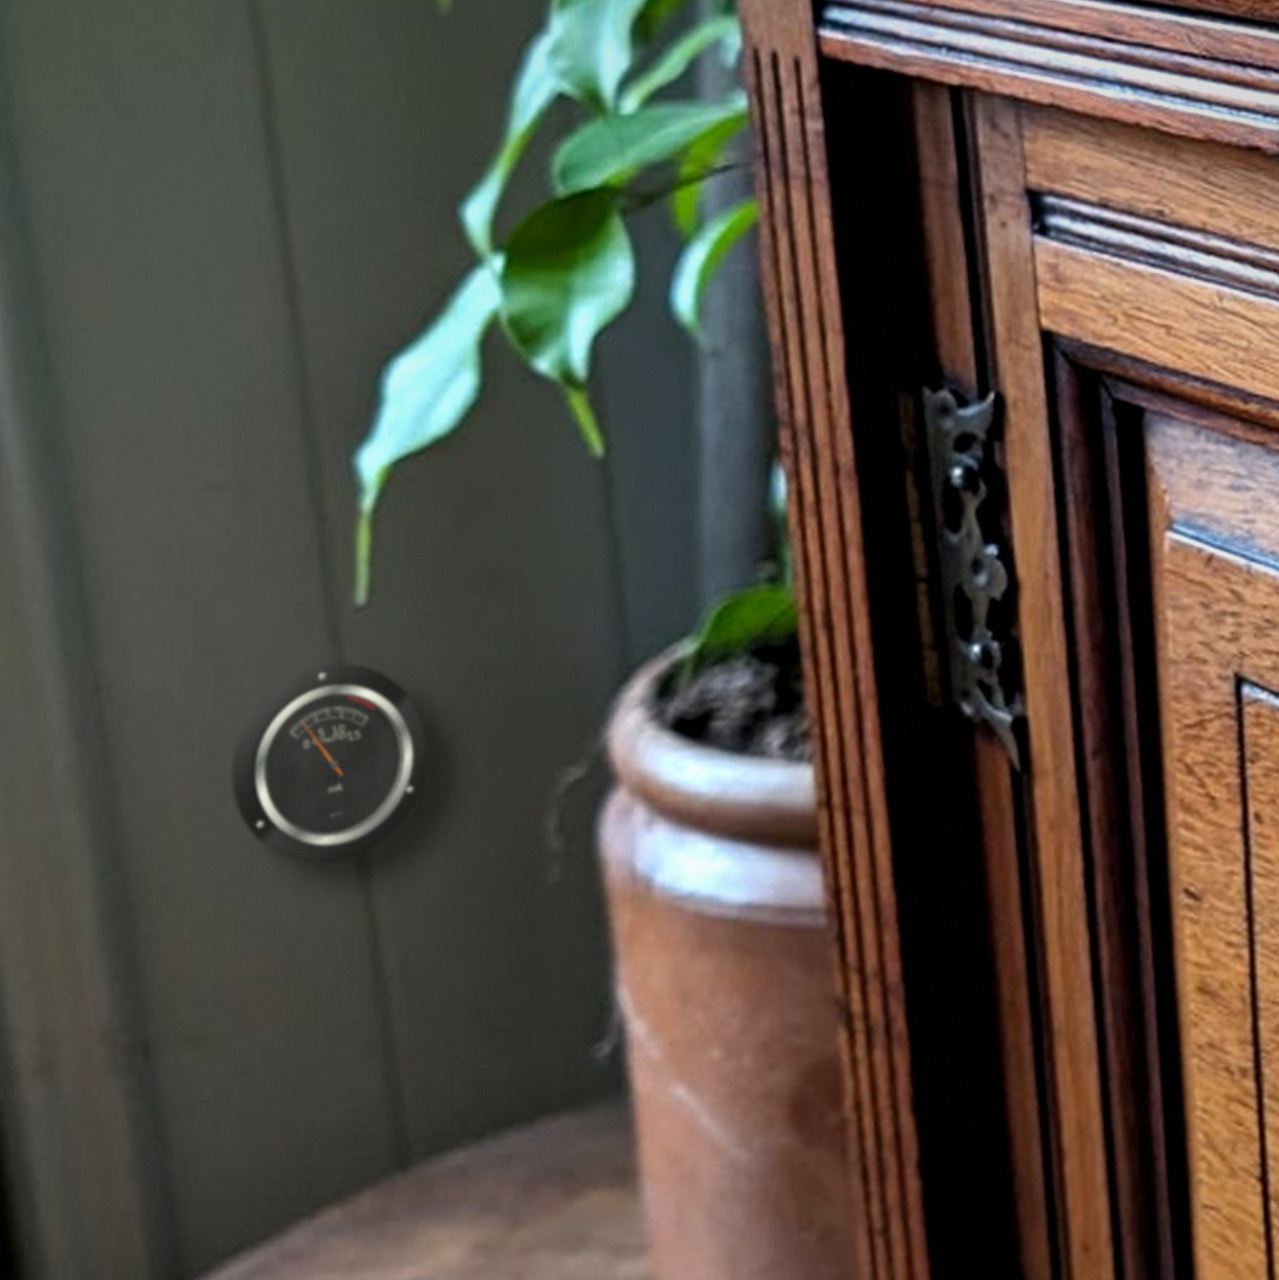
value=2.5 unit=mA
